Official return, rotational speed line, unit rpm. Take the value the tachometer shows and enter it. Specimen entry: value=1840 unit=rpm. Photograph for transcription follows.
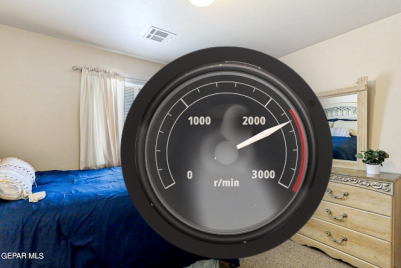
value=2300 unit=rpm
